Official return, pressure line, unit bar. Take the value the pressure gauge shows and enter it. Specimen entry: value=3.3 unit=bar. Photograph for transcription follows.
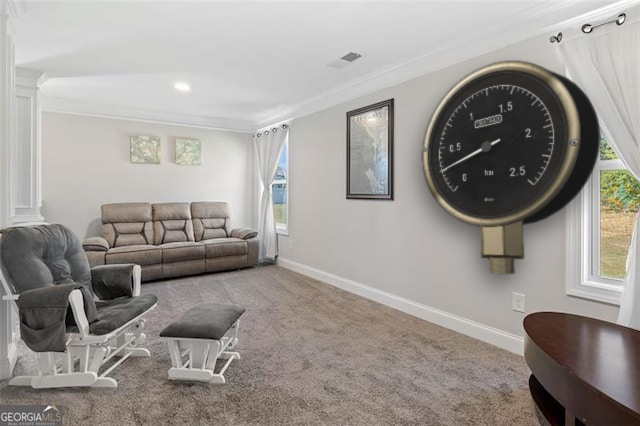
value=0.25 unit=bar
